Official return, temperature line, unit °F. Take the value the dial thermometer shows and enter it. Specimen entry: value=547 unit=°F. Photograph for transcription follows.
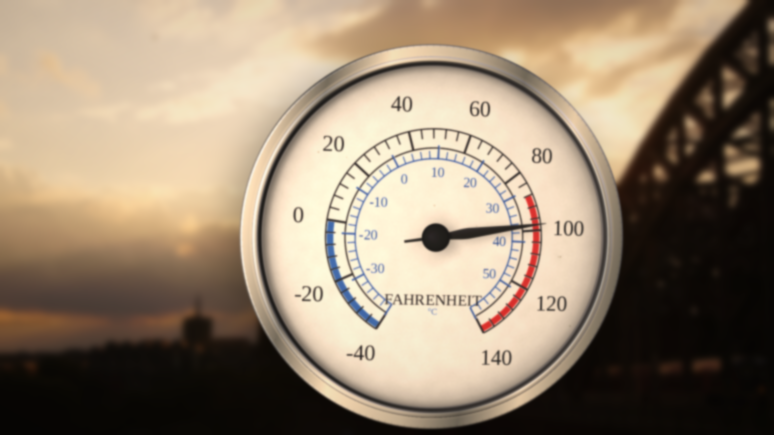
value=98 unit=°F
